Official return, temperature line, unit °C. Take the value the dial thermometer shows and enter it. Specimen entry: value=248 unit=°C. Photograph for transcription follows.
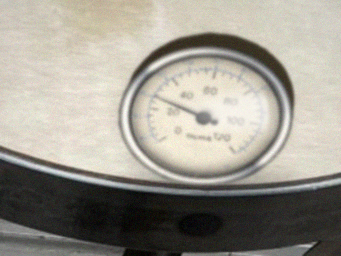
value=28 unit=°C
